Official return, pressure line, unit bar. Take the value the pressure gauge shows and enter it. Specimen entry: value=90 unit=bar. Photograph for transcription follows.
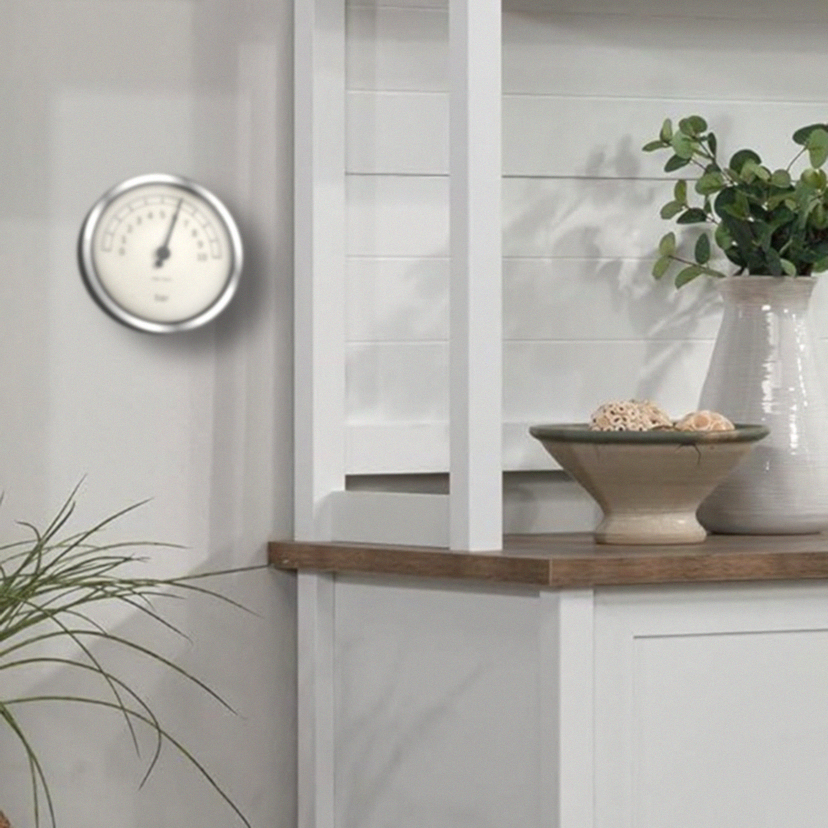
value=6 unit=bar
